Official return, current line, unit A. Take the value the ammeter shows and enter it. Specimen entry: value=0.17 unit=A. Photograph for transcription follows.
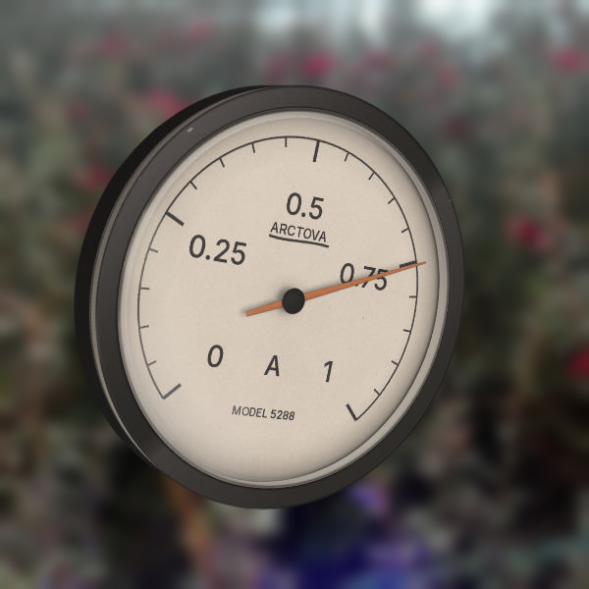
value=0.75 unit=A
